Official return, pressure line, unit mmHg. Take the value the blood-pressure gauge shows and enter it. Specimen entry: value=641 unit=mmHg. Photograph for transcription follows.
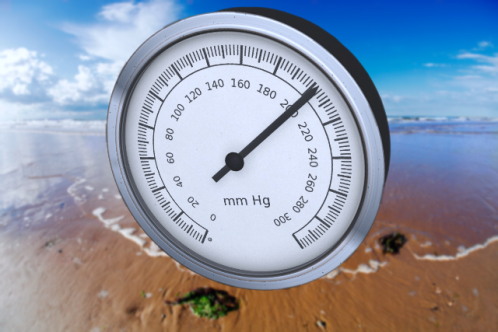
value=202 unit=mmHg
